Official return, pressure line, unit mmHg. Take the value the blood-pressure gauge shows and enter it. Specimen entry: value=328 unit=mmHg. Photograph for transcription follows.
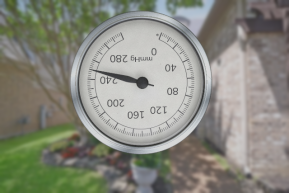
value=250 unit=mmHg
